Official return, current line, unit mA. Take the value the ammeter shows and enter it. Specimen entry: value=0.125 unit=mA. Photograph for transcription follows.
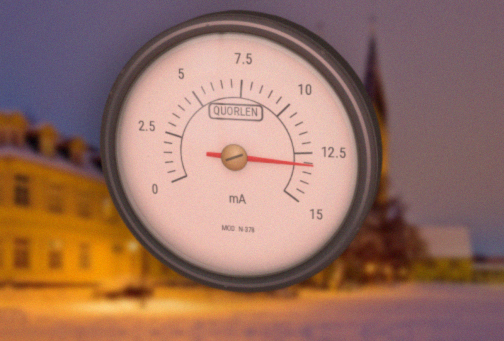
value=13 unit=mA
